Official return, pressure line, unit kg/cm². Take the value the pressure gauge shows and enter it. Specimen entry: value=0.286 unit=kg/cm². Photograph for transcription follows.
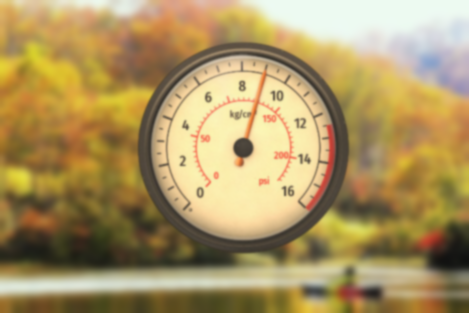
value=9 unit=kg/cm²
